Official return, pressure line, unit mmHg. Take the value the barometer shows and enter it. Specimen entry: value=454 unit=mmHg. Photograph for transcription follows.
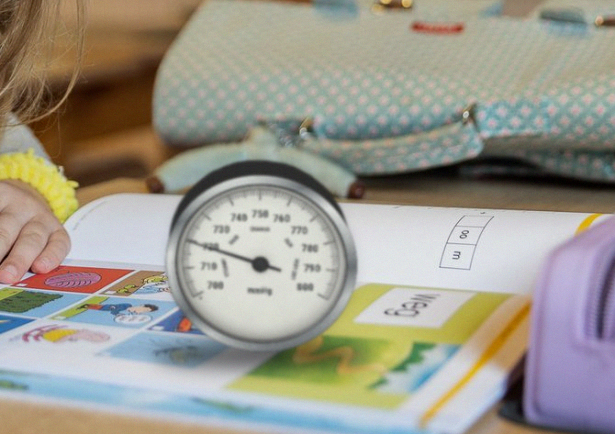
value=720 unit=mmHg
